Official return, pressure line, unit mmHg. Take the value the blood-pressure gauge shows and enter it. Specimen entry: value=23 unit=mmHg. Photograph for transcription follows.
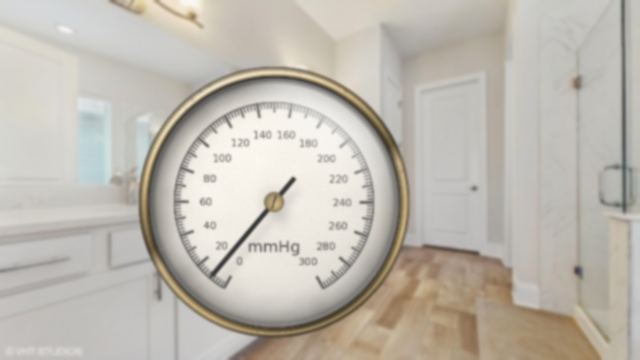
value=10 unit=mmHg
